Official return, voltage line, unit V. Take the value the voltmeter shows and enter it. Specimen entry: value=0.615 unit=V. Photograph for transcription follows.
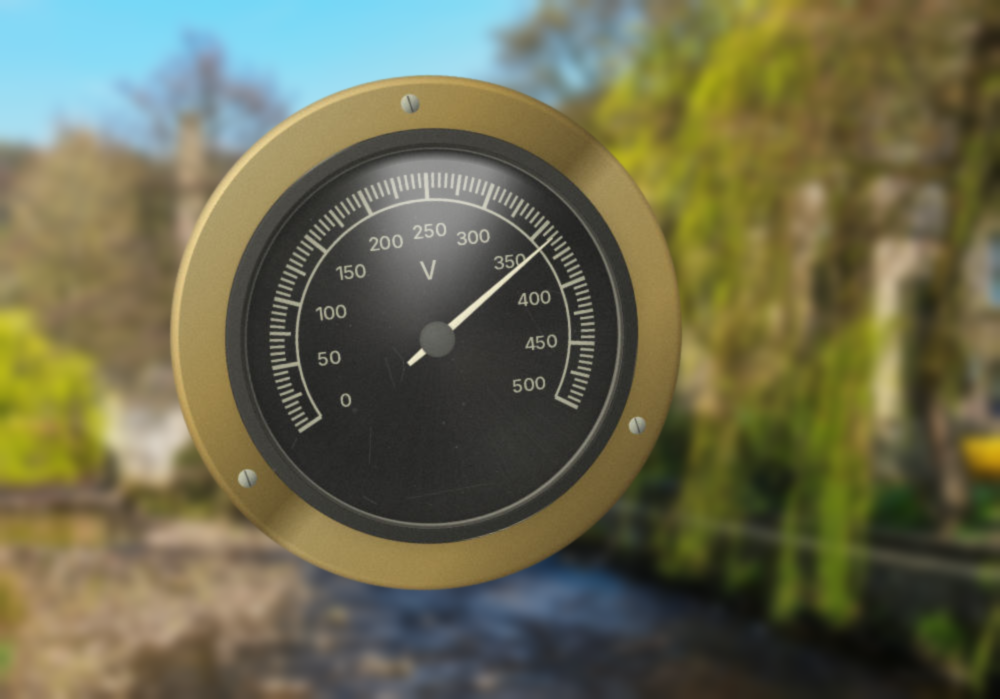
value=360 unit=V
